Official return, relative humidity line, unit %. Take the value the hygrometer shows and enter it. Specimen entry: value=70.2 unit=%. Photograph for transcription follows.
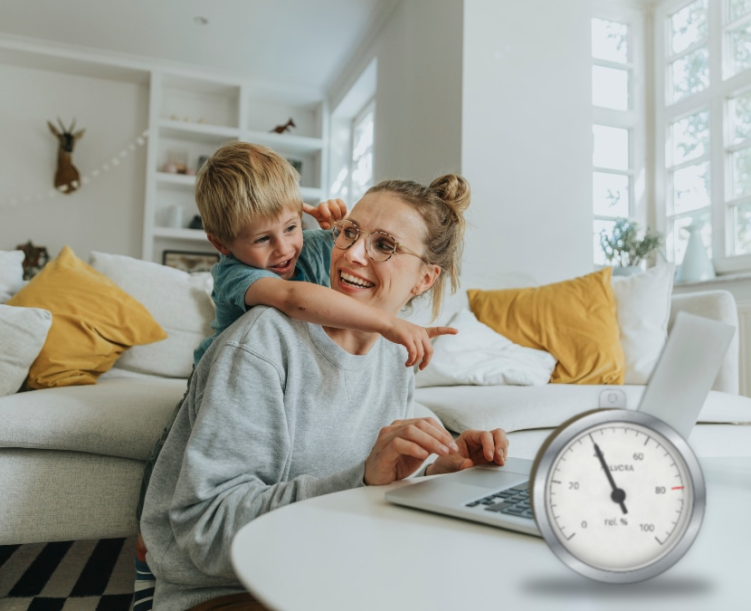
value=40 unit=%
